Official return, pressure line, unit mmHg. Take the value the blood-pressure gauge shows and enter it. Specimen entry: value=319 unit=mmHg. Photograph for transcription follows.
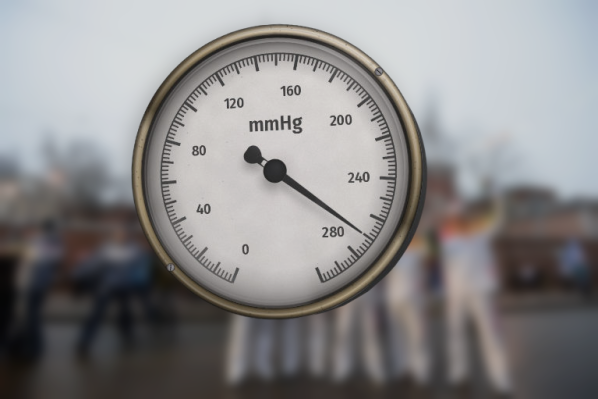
value=270 unit=mmHg
